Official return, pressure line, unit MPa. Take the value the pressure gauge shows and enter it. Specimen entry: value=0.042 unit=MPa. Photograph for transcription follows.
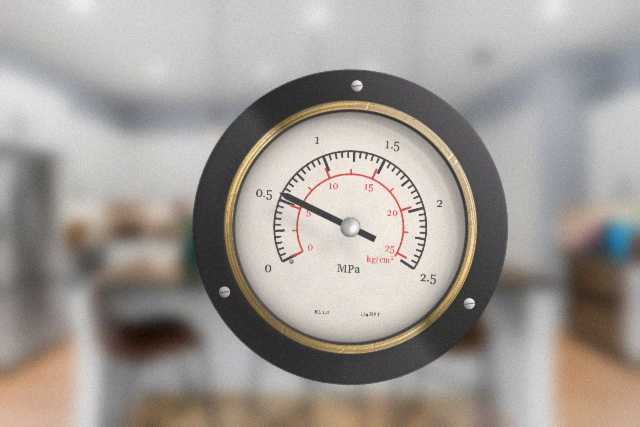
value=0.55 unit=MPa
